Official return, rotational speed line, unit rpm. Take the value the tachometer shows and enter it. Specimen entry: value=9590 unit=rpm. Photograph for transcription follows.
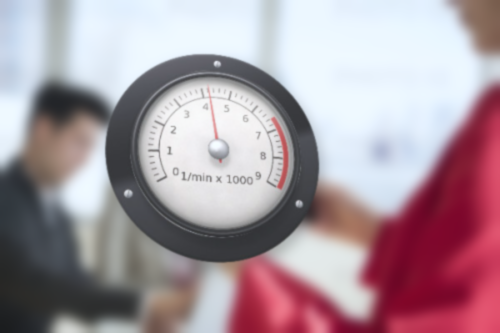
value=4200 unit=rpm
